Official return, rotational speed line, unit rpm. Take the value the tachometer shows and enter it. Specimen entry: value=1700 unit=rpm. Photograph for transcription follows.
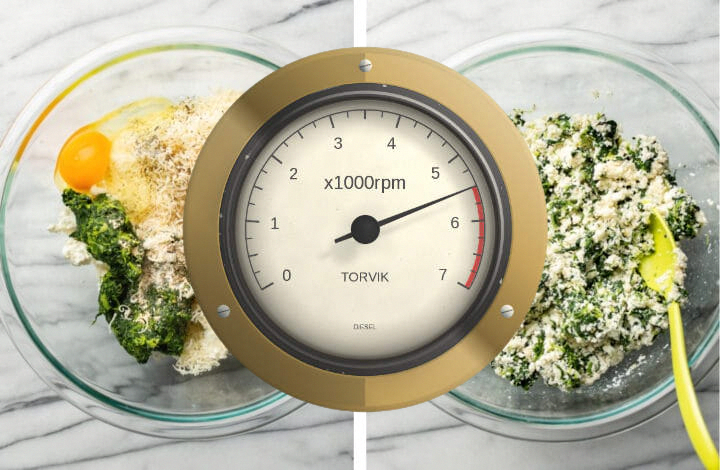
value=5500 unit=rpm
